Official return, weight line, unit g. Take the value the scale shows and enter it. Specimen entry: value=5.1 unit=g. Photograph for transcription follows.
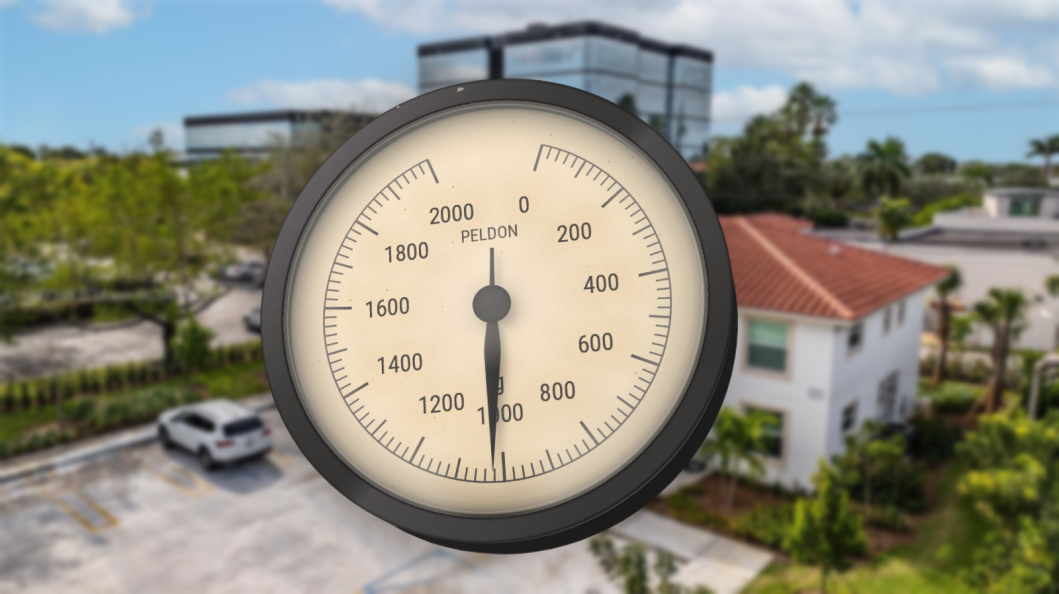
value=1020 unit=g
